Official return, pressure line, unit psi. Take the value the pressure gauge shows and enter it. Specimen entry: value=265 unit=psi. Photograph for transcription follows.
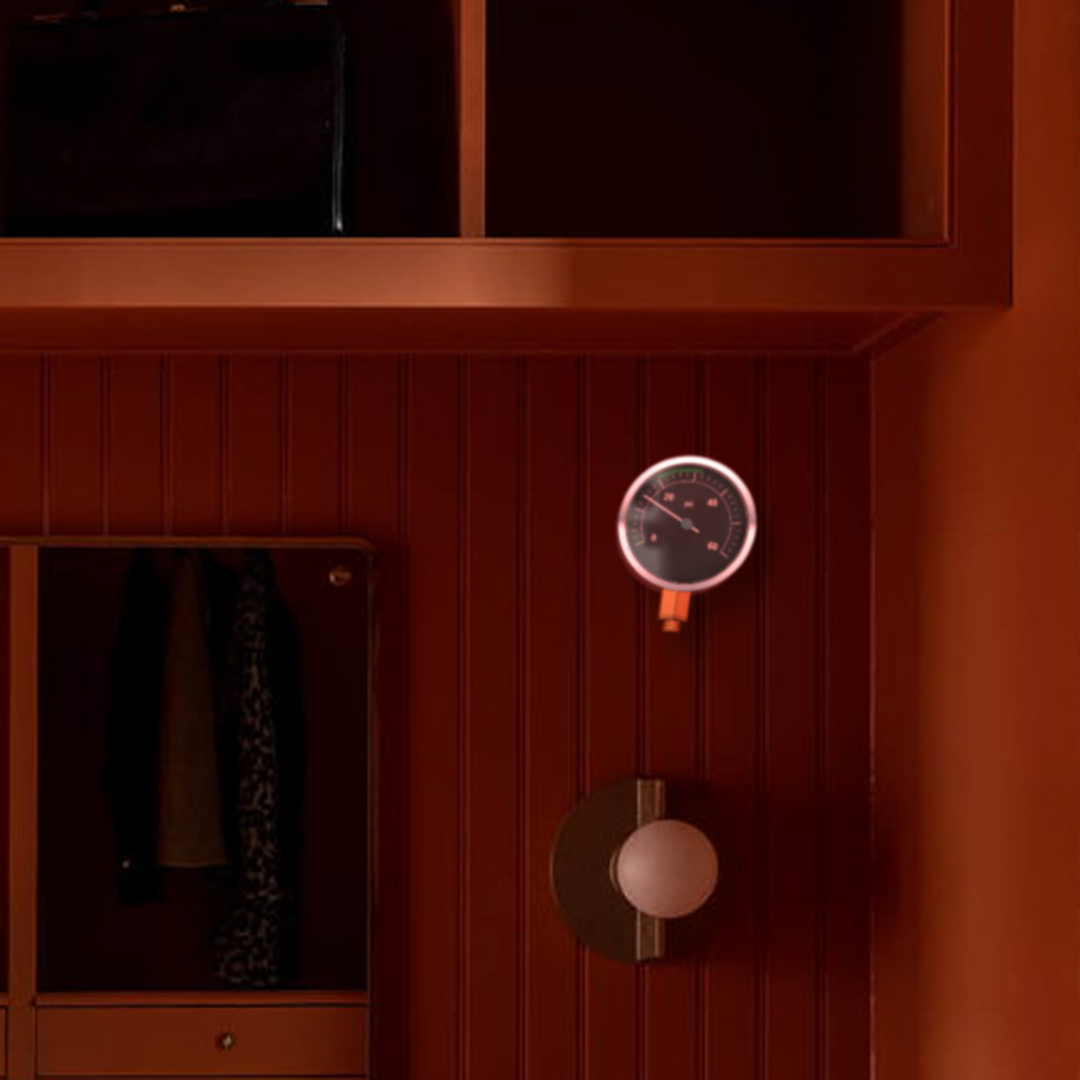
value=14 unit=psi
